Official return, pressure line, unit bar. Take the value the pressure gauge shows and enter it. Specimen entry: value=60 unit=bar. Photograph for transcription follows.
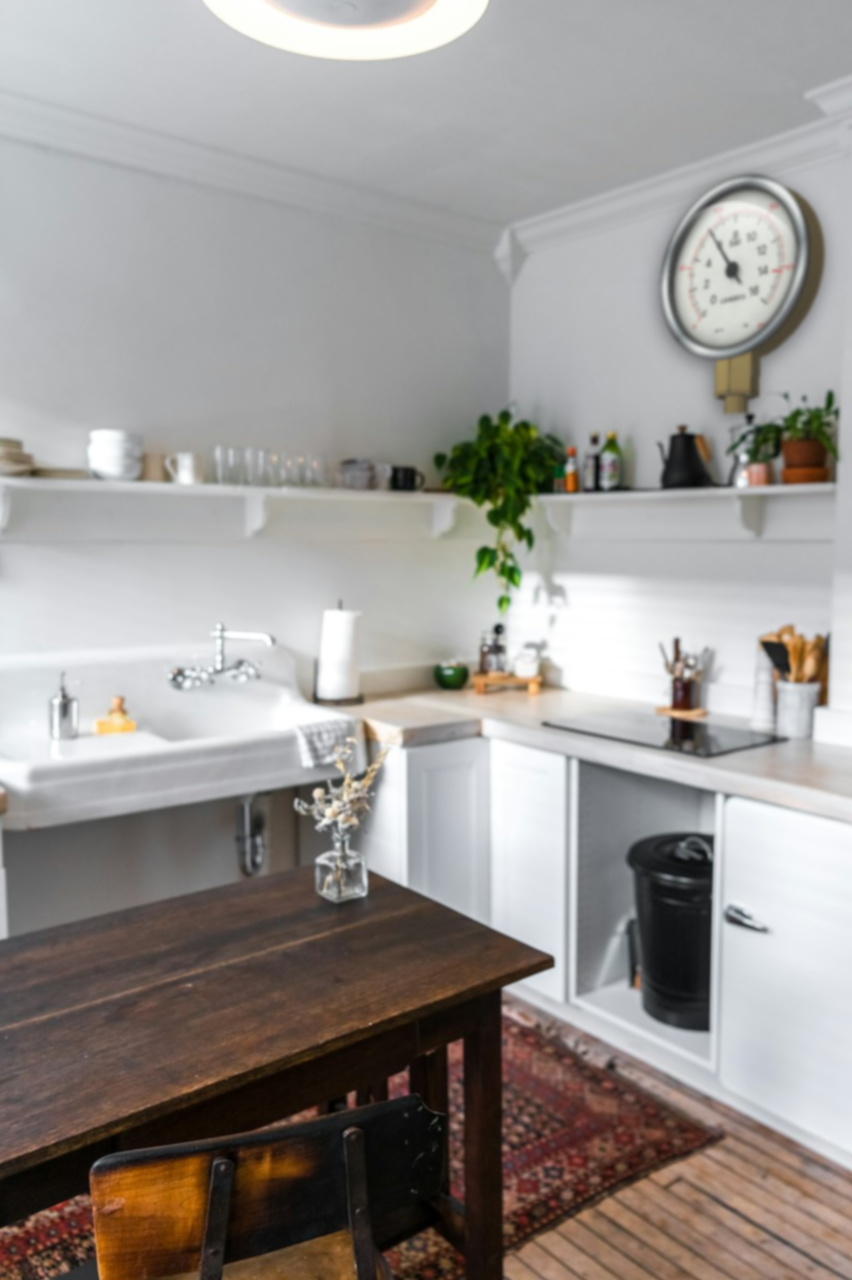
value=6 unit=bar
